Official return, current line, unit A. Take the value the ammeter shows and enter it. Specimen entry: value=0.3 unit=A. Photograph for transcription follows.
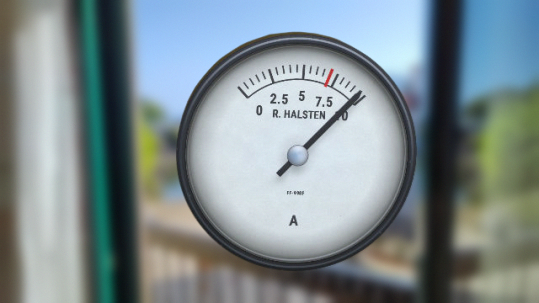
value=9.5 unit=A
